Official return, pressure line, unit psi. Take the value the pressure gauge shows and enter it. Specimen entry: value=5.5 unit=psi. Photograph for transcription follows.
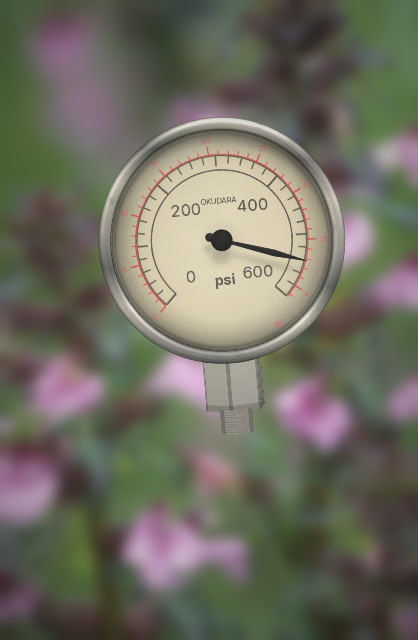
value=540 unit=psi
